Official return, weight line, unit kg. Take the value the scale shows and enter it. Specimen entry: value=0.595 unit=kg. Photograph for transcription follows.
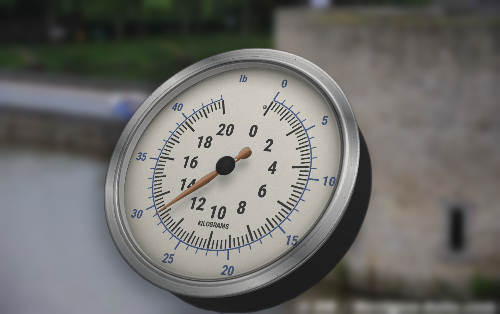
value=13 unit=kg
